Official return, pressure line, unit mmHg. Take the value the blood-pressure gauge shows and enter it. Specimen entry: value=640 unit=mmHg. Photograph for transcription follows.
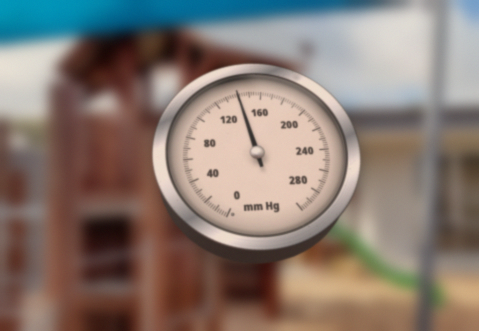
value=140 unit=mmHg
